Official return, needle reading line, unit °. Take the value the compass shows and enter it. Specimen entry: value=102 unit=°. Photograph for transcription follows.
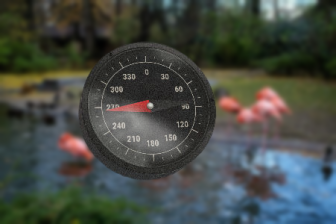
value=265 unit=°
